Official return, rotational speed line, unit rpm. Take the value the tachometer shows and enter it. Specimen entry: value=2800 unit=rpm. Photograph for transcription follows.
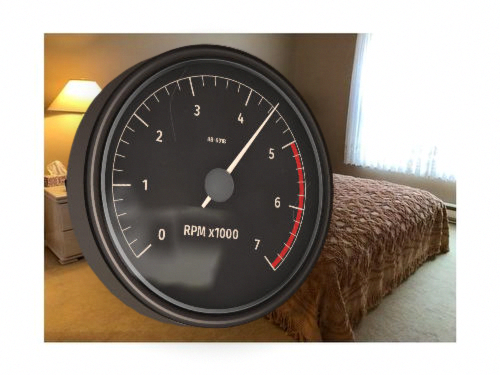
value=4400 unit=rpm
